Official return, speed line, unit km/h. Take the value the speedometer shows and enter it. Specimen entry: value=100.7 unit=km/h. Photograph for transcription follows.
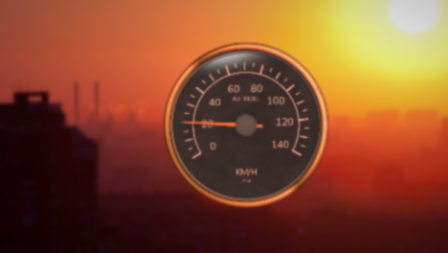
value=20 unit=km/h
